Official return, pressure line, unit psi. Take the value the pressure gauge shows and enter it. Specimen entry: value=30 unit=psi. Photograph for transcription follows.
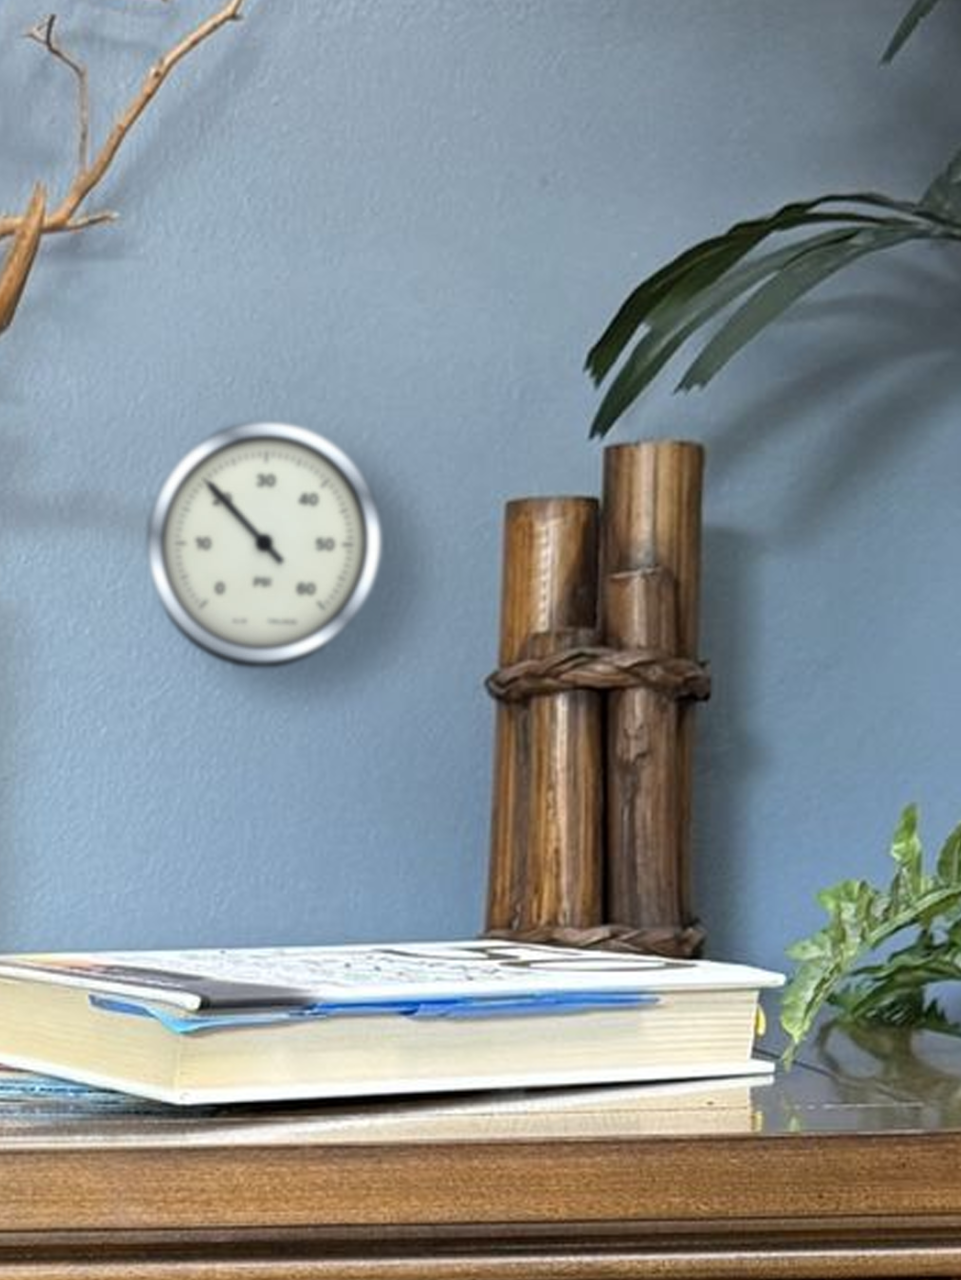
value=20 unit=psi
